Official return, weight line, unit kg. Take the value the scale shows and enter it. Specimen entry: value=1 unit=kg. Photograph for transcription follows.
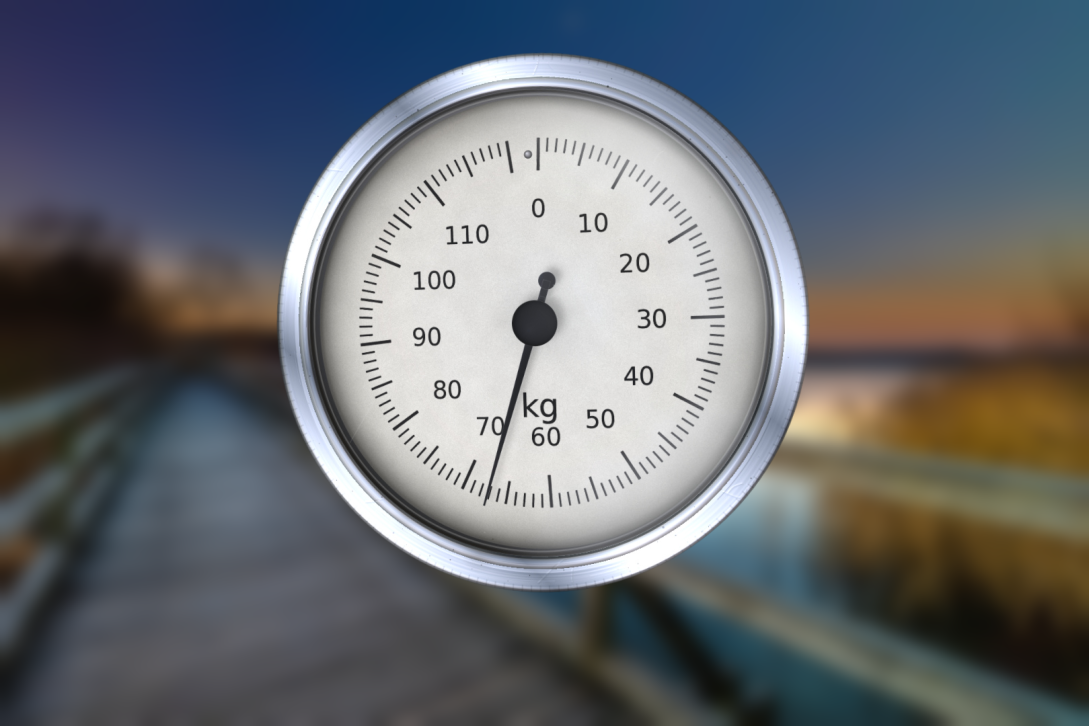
value=67 unit=kg
